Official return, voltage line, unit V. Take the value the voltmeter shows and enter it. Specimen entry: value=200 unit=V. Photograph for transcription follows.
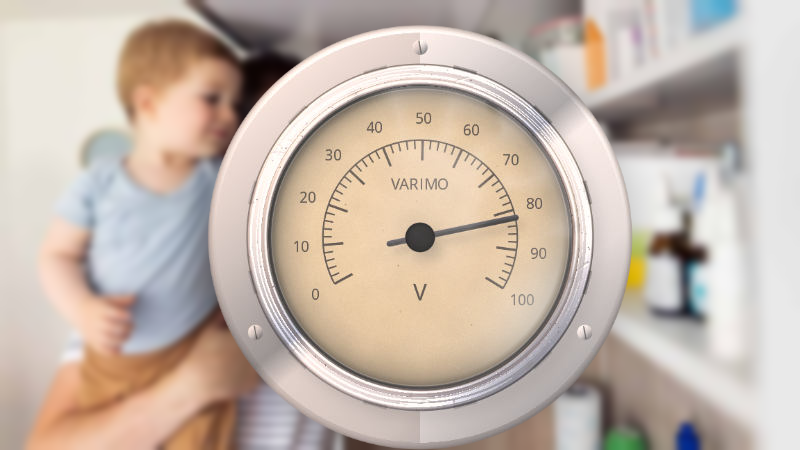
value=82 unit=V
